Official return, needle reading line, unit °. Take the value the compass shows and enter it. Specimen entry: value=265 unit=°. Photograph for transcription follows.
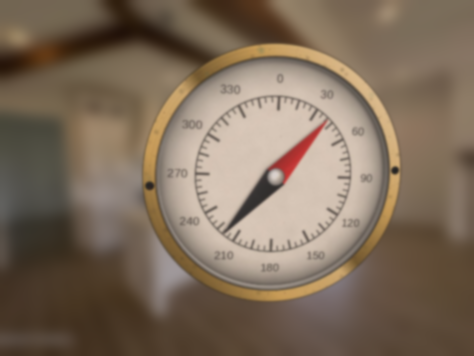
value=40 unit=°
